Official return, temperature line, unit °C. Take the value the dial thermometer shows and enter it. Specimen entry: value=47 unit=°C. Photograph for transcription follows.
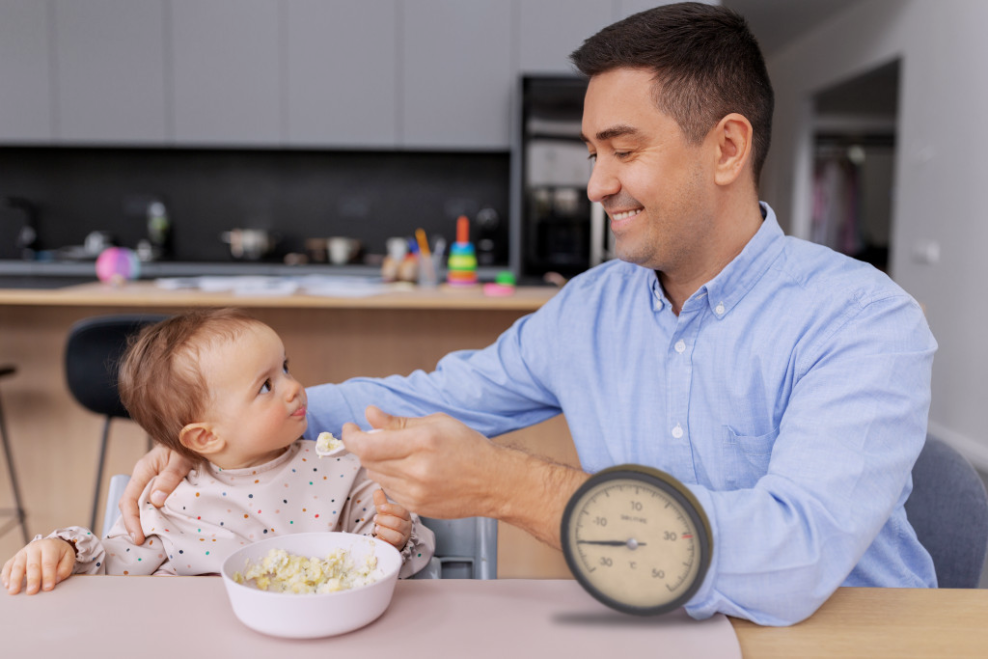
value=-20 unit=°C
